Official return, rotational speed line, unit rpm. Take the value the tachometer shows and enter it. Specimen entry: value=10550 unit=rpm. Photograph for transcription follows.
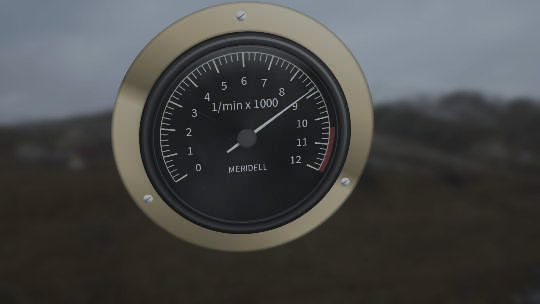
value=8800 unit=rpm
